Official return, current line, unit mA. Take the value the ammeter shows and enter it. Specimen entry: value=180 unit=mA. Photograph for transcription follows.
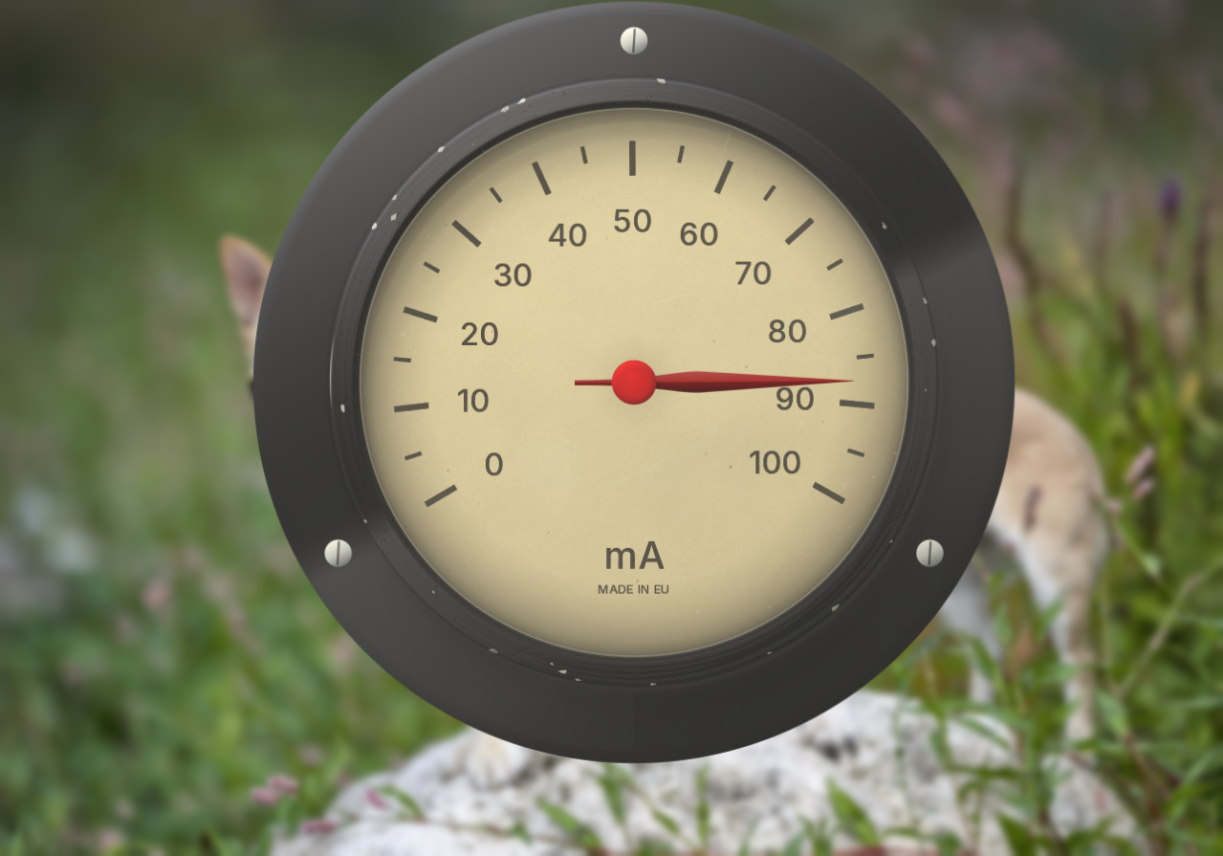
value=87.5 unit=mA
